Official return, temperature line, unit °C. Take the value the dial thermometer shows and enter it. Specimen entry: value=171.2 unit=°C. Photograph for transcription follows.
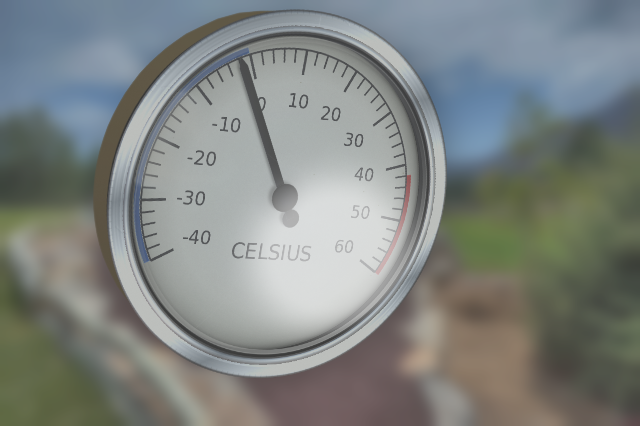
value=-2 unit=°C
